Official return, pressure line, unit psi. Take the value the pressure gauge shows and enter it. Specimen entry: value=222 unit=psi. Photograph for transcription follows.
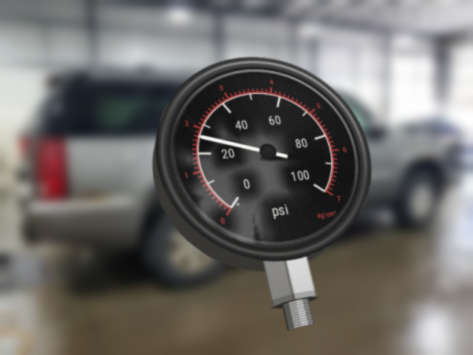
value=25 unit=psi
